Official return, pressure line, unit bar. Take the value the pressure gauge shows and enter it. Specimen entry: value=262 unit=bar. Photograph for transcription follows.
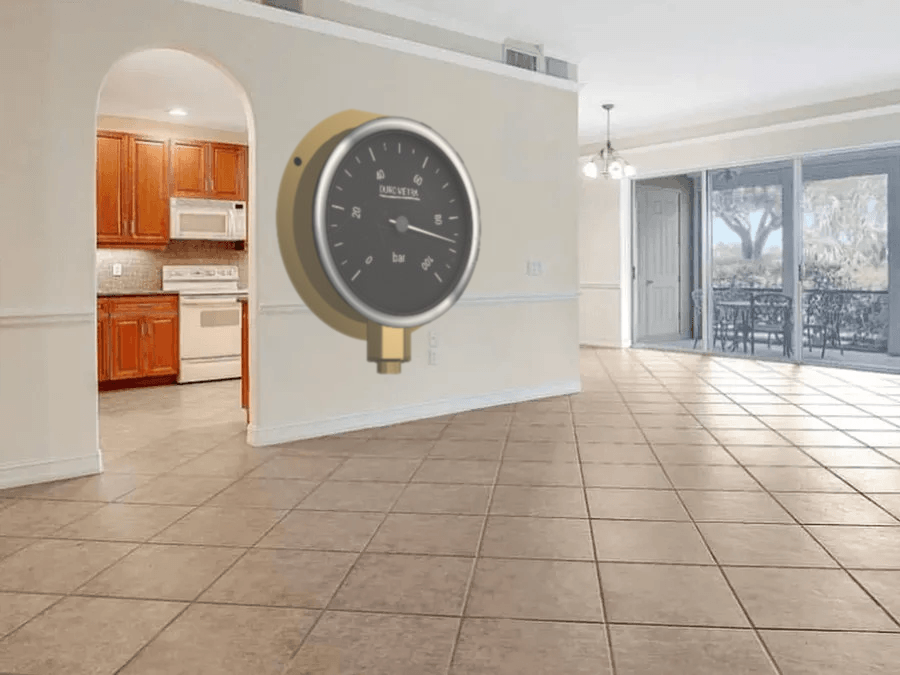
value=87.5 unit=bar
